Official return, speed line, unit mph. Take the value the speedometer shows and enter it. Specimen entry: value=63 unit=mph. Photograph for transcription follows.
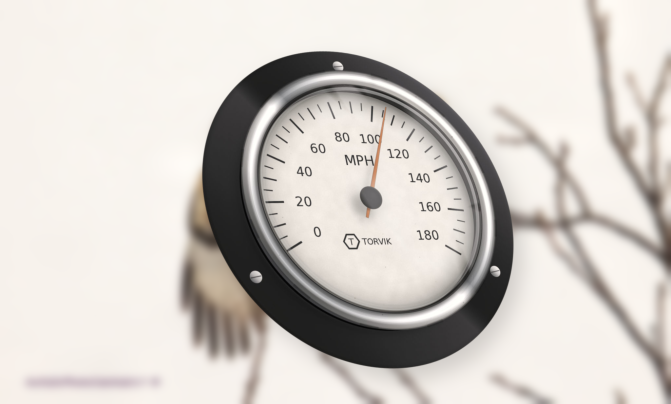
value=105 unit=mph
